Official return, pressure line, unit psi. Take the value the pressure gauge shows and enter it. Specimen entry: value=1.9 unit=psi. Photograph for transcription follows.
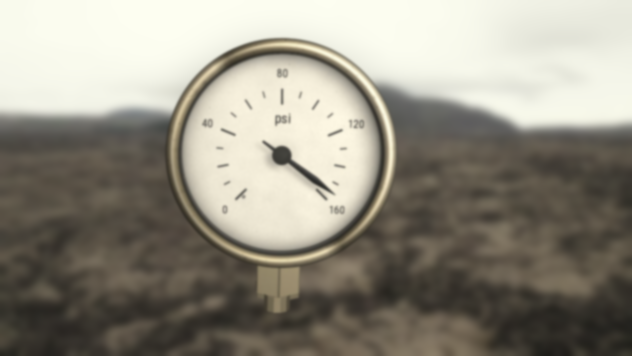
value=155 unit=psi
